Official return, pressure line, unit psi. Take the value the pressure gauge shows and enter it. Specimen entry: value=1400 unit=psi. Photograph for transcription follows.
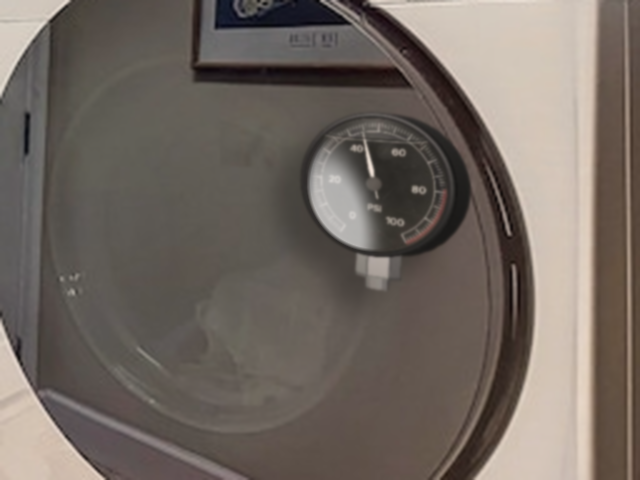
value=45 unit=psi
